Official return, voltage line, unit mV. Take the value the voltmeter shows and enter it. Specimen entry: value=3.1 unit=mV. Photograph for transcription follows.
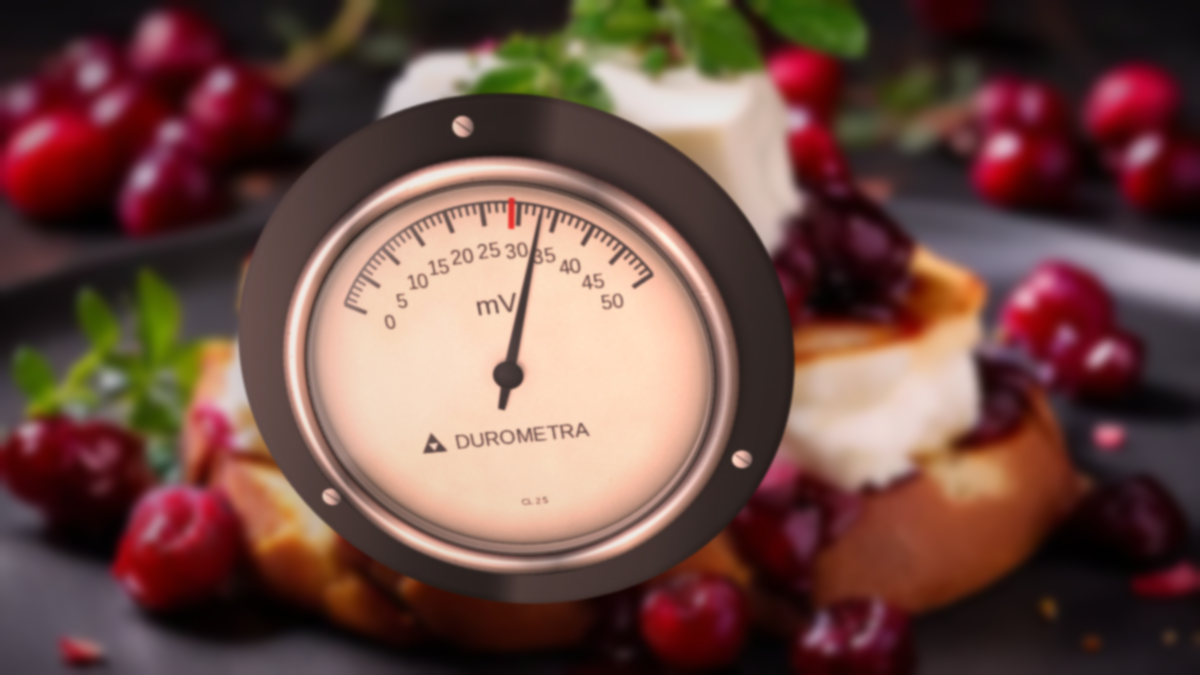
value=33 unit=mV
